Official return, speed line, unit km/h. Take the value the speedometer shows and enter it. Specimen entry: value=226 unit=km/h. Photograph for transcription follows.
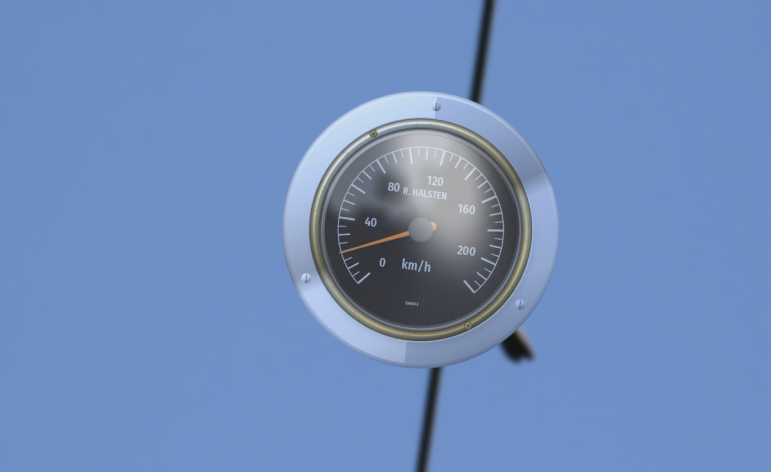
value=20 unit=km/h
